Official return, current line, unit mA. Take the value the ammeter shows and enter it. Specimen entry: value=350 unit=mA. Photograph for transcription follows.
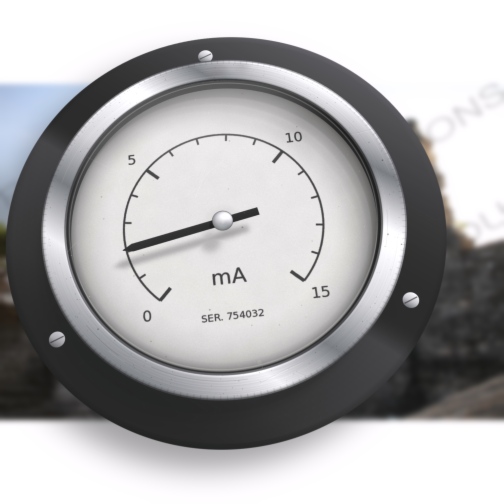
value=2 unit=mA
